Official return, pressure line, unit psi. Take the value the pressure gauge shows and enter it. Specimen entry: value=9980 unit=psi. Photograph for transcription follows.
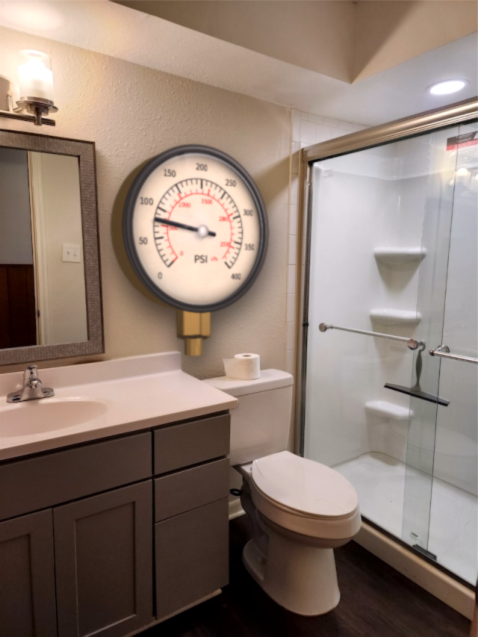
value=80 unit=psi
